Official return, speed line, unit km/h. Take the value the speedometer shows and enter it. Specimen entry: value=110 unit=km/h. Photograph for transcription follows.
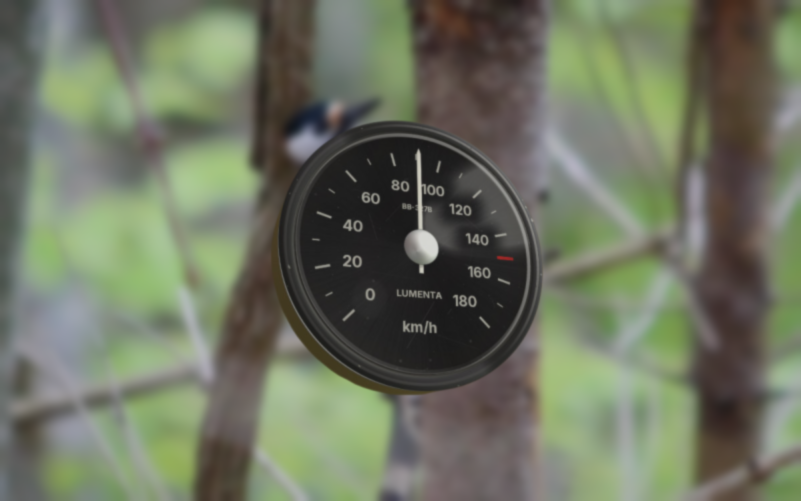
value=90 unit=km/h
